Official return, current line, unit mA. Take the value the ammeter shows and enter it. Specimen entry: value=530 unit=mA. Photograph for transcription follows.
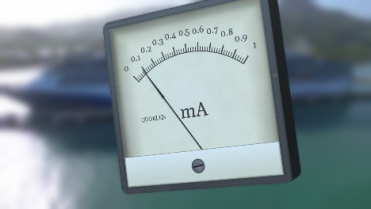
value=0.1 unit=mA
